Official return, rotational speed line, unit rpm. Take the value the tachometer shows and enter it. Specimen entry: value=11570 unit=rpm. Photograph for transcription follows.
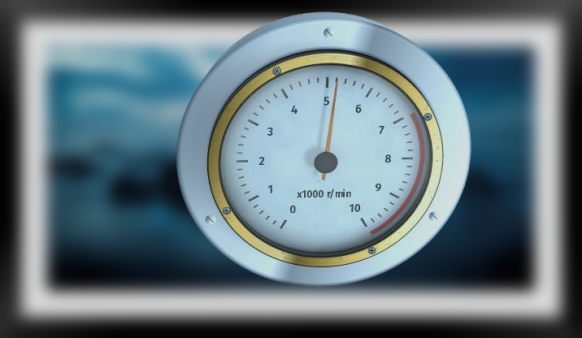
value=5200 unit=rpm
